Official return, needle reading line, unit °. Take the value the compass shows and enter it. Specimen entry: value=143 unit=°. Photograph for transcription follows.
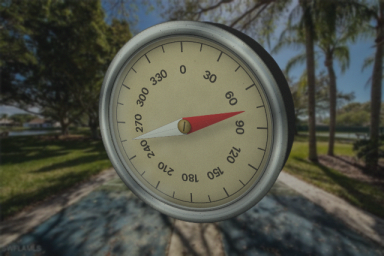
value=75 unit=°
